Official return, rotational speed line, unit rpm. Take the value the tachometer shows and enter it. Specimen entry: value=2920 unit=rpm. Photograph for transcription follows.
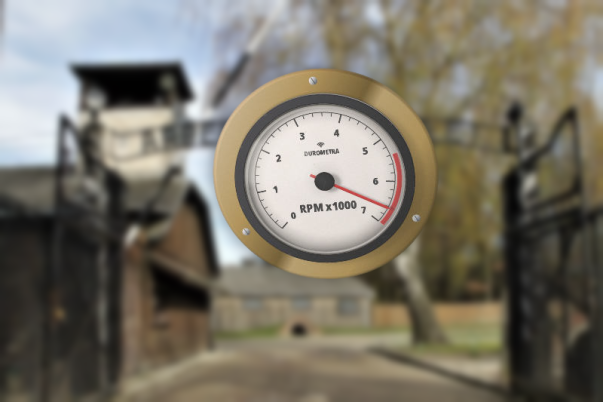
value=6600 unit=rpm
